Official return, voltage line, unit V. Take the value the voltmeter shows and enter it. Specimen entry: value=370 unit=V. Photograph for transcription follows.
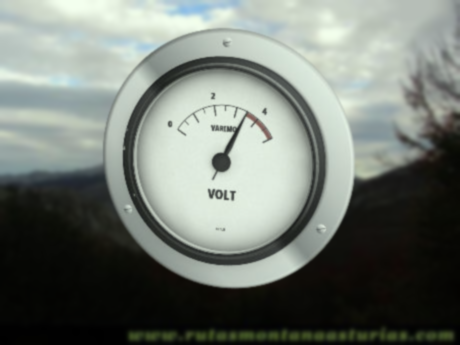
value=3.5 unit=V
